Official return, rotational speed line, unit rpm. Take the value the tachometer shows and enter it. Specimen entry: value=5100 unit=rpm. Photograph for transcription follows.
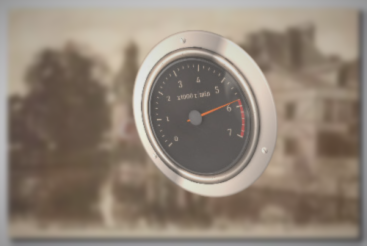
value=5800 unit=rpm
